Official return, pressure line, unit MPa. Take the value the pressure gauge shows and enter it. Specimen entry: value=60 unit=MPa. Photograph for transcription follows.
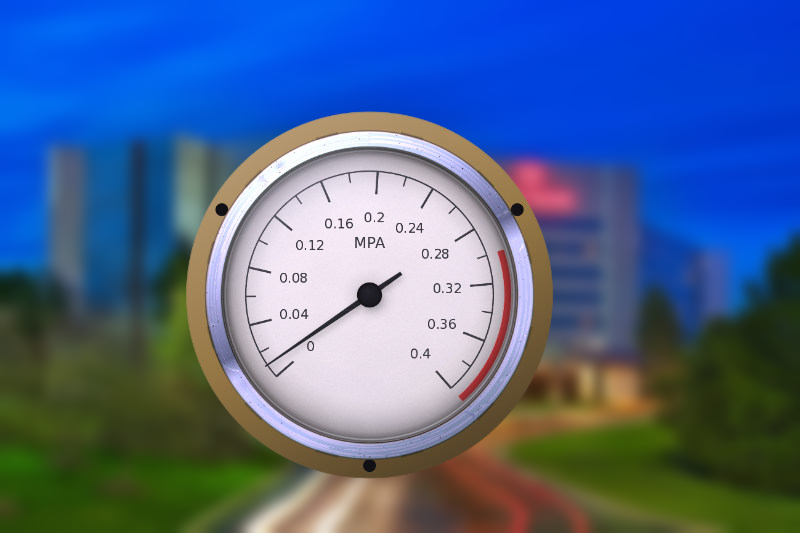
value=0.01 unit=MPa
